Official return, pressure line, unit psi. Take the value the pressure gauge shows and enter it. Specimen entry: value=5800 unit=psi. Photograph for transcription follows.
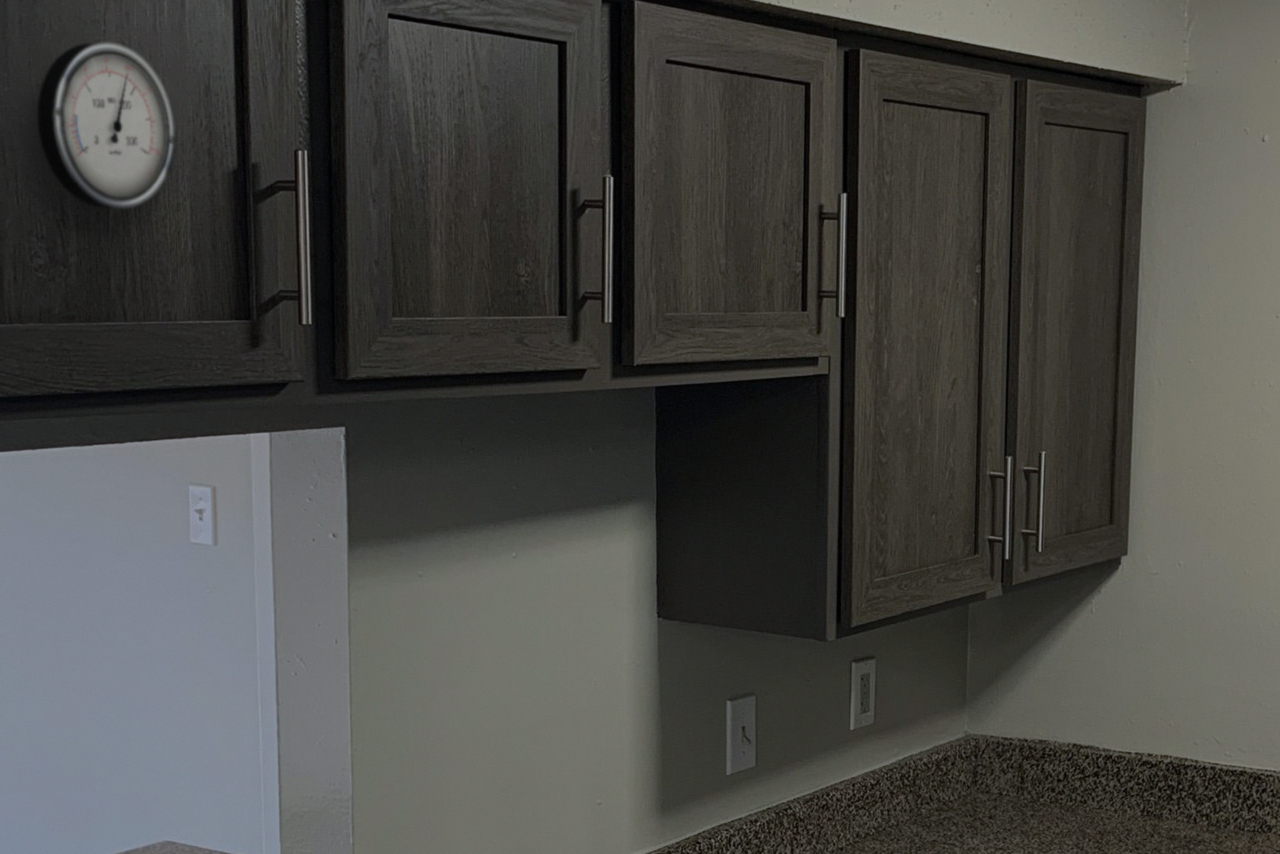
value=175 unit=psi
